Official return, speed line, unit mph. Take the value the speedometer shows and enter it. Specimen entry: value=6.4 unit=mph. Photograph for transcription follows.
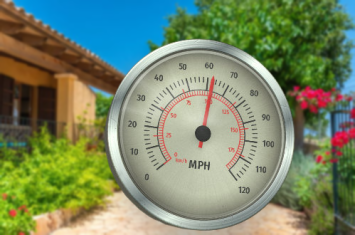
value=62 unit=mph
